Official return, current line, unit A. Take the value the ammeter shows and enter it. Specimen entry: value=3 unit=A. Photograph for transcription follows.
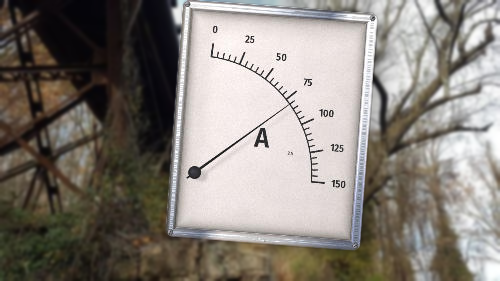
value=80 unit=A
